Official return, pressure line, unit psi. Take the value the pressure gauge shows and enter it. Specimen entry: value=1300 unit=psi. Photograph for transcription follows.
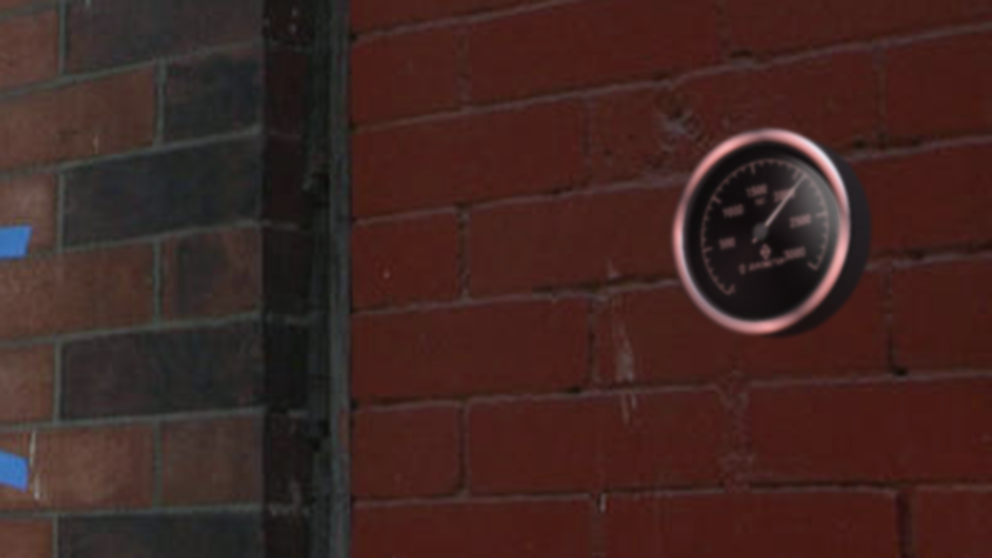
value=2100 unit=psi
